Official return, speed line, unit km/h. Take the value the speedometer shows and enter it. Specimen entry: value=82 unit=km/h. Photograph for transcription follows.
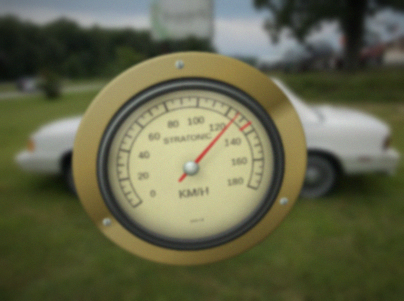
value=125 unit=km/h
